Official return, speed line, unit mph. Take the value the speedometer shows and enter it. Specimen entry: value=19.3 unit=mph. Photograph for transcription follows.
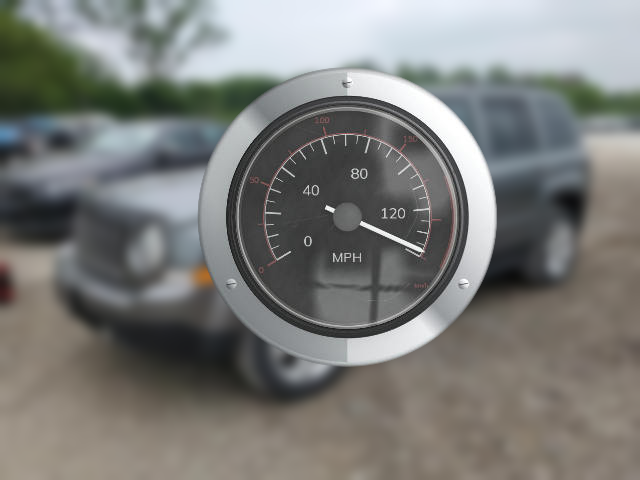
value=137.5 unit=mph
